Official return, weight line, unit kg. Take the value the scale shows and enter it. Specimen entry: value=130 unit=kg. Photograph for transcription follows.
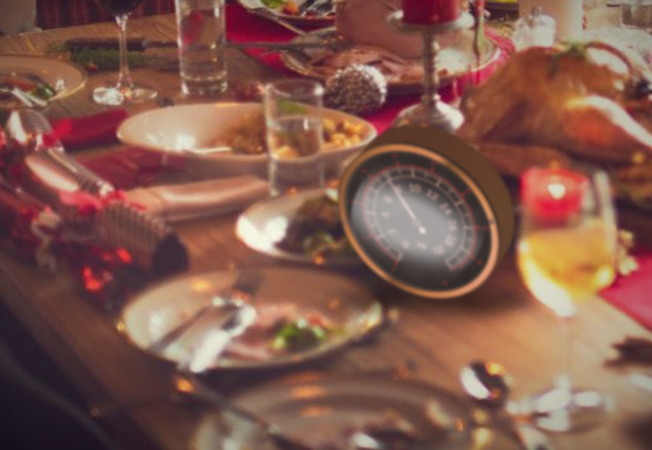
value=8 unit=kg
